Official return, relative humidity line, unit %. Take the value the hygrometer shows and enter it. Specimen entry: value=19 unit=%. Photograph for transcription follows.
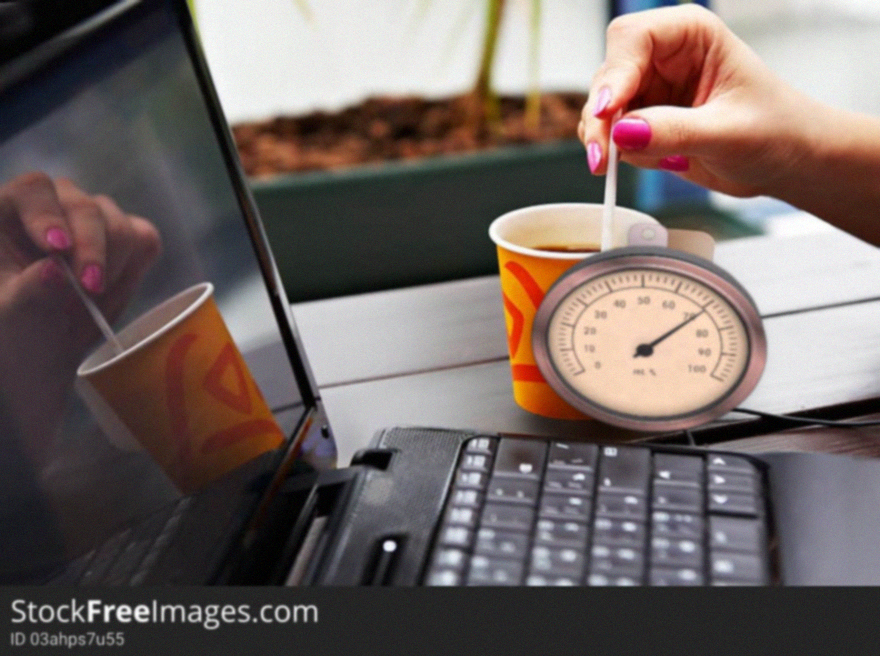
value=70 unit=%
